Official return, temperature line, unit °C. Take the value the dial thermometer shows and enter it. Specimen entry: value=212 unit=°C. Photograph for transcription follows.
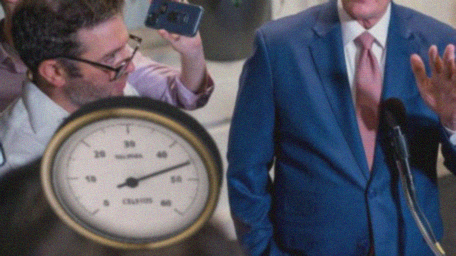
value=45 unit=°C
